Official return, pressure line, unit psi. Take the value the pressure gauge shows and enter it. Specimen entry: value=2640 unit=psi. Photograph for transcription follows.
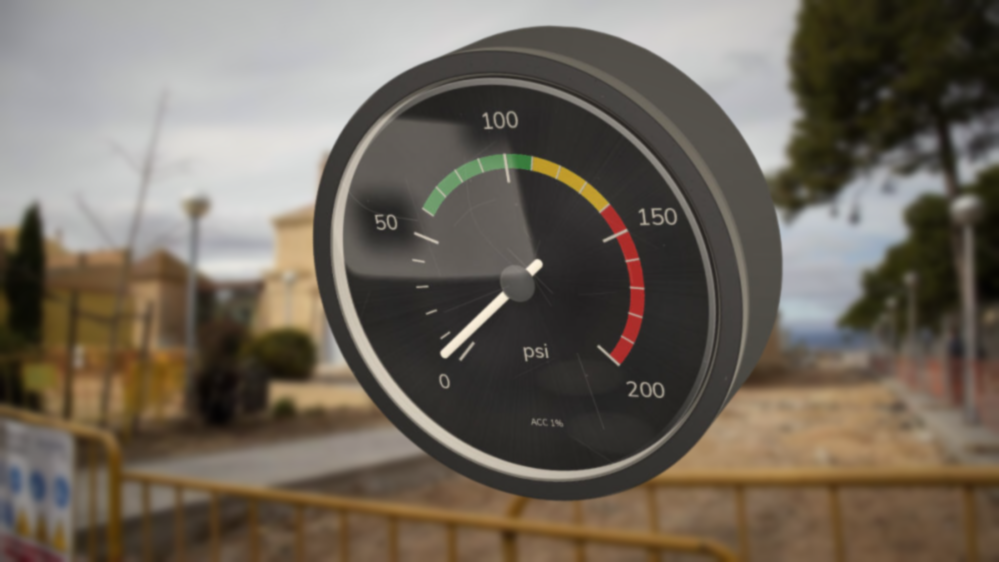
value=5 unit=psi
